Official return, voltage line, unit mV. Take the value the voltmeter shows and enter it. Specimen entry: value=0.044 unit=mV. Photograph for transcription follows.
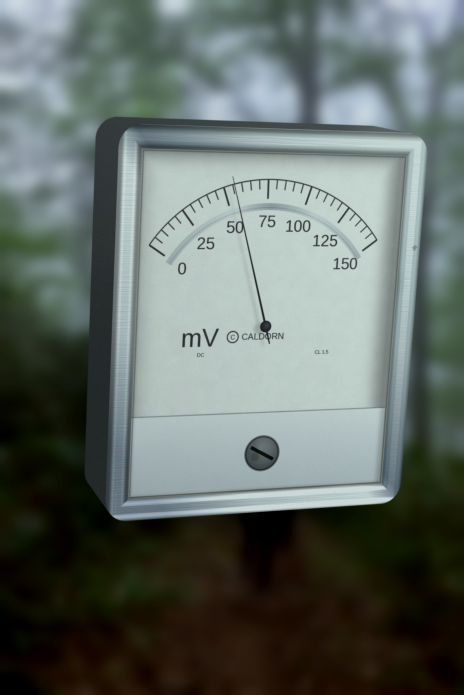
value=55 unit=mV
